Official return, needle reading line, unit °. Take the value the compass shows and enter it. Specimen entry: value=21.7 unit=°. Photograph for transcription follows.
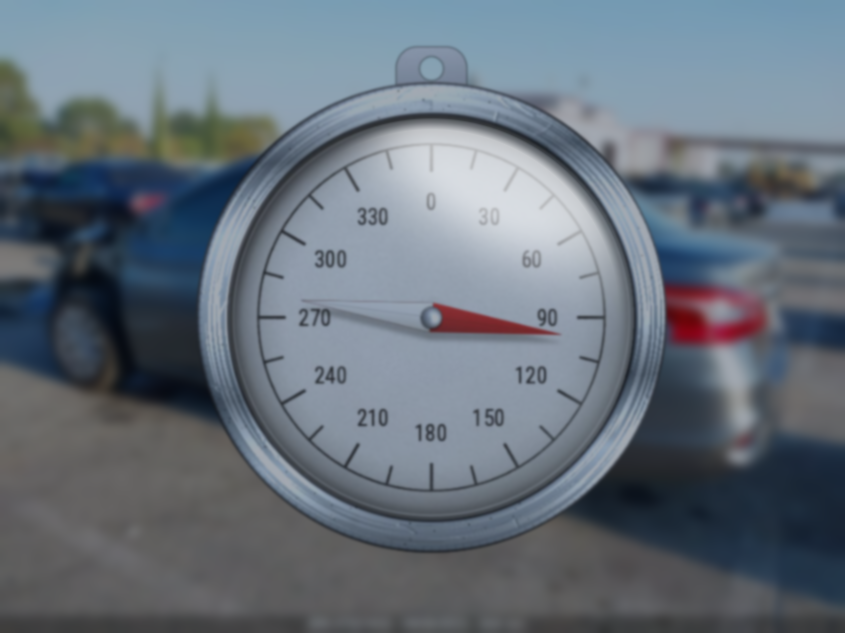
value=97.5 unit=°
